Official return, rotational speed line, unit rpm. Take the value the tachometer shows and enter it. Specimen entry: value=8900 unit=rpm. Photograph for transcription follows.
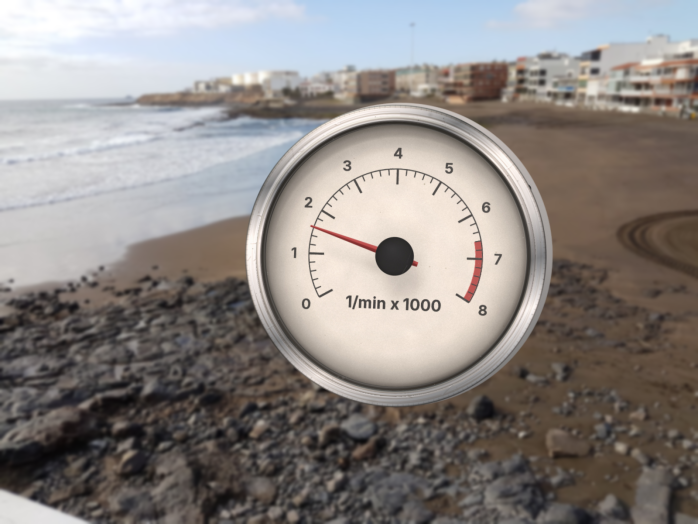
value=1600 unit=rpm
